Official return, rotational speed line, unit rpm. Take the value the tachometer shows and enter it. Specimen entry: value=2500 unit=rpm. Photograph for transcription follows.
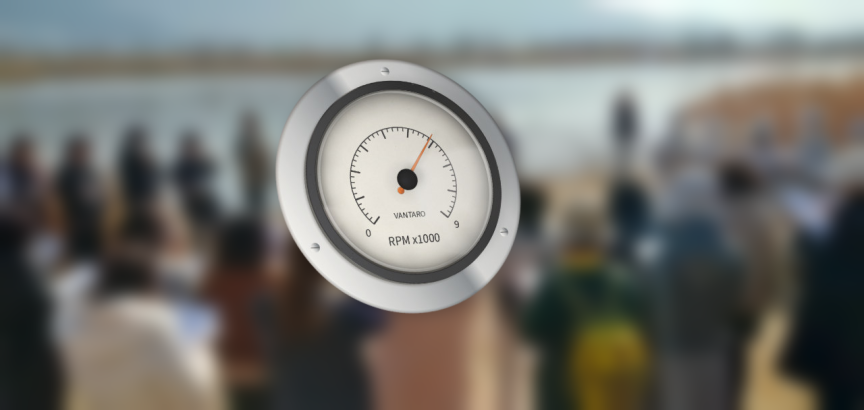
value=5800 unit=rpm
